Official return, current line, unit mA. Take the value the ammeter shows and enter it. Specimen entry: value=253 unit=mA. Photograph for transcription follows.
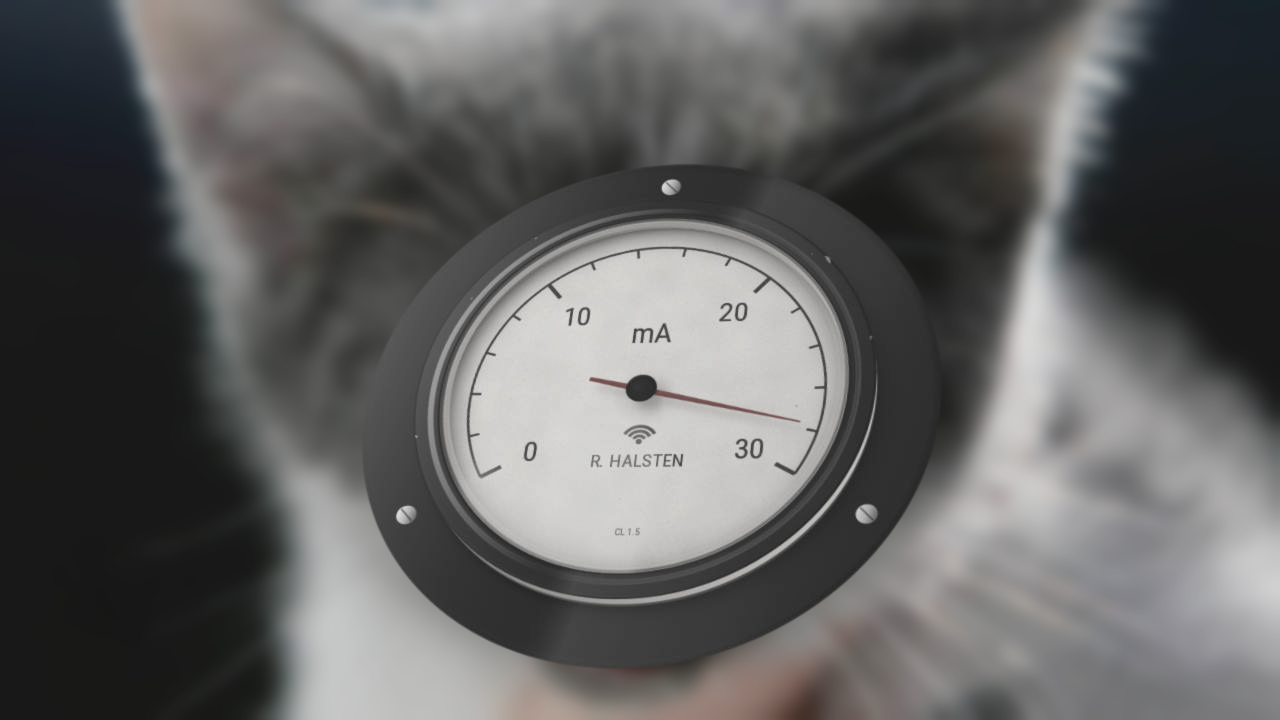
value=28 unit=mA
